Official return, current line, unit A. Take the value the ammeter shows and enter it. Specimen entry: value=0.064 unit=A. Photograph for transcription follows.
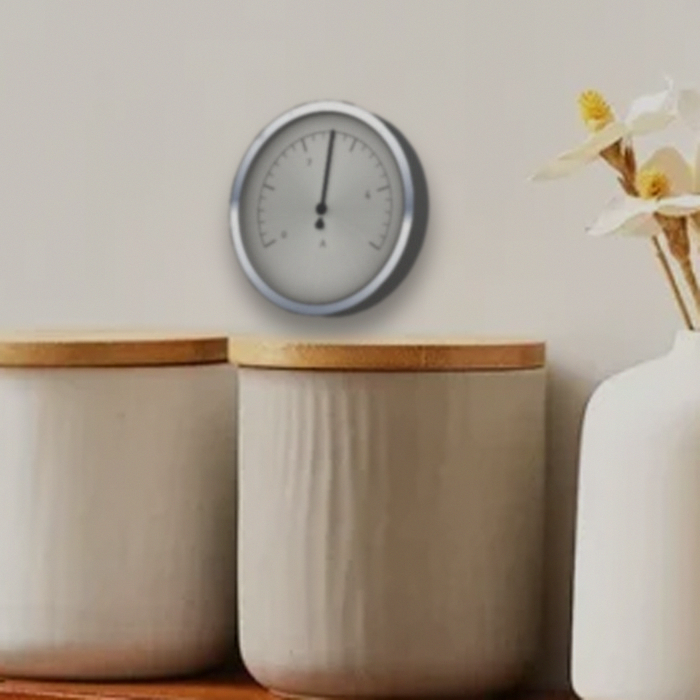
value=2.6 unit=A
